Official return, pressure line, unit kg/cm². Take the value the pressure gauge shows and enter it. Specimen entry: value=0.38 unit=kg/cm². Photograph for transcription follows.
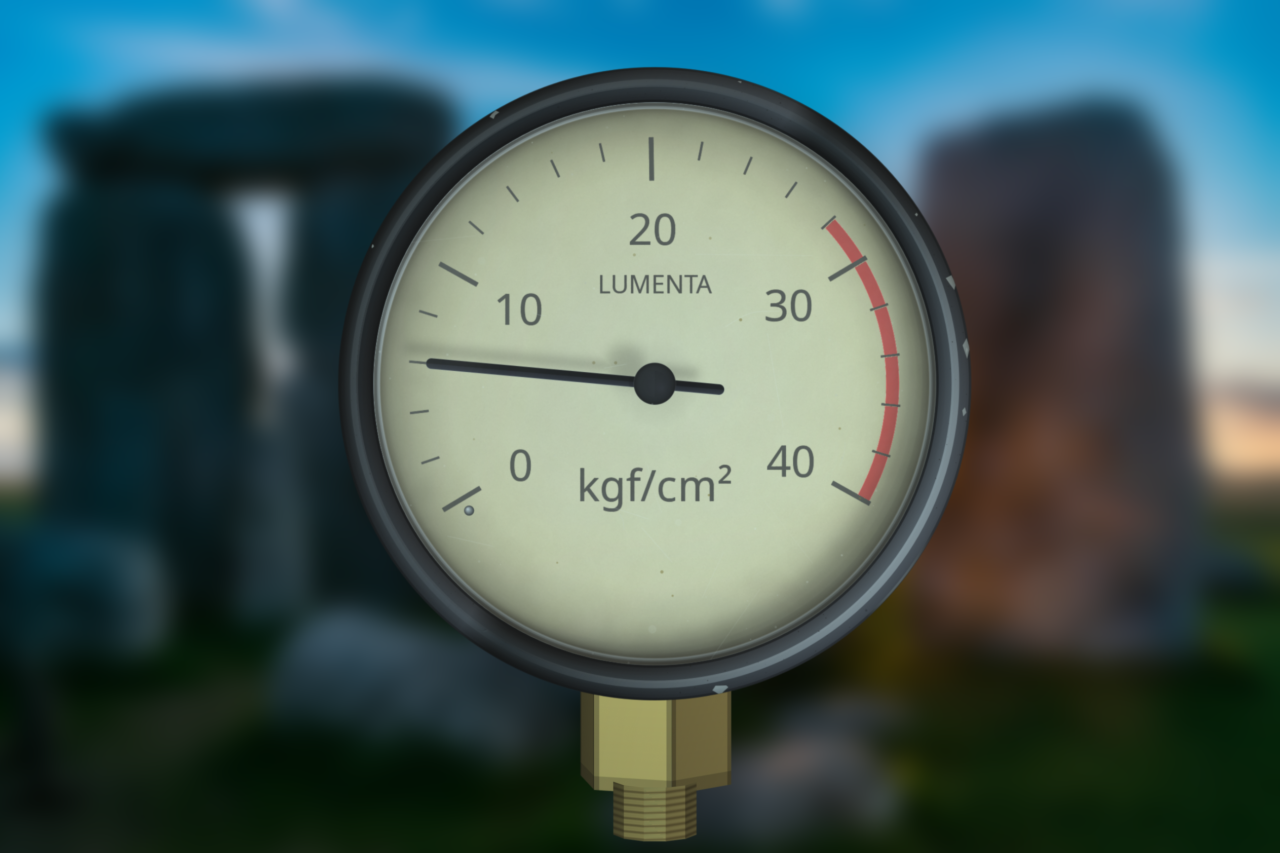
value=6 unit=kg/cm²
